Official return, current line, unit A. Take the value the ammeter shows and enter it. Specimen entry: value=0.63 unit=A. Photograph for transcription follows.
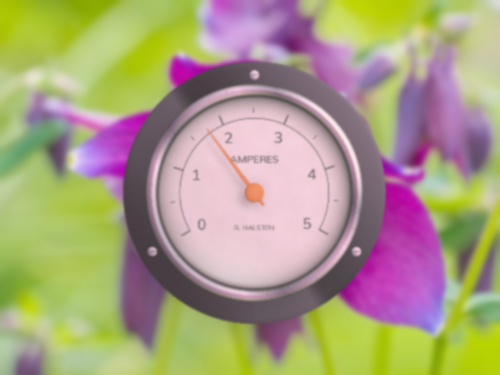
value=1.75 unit=A
